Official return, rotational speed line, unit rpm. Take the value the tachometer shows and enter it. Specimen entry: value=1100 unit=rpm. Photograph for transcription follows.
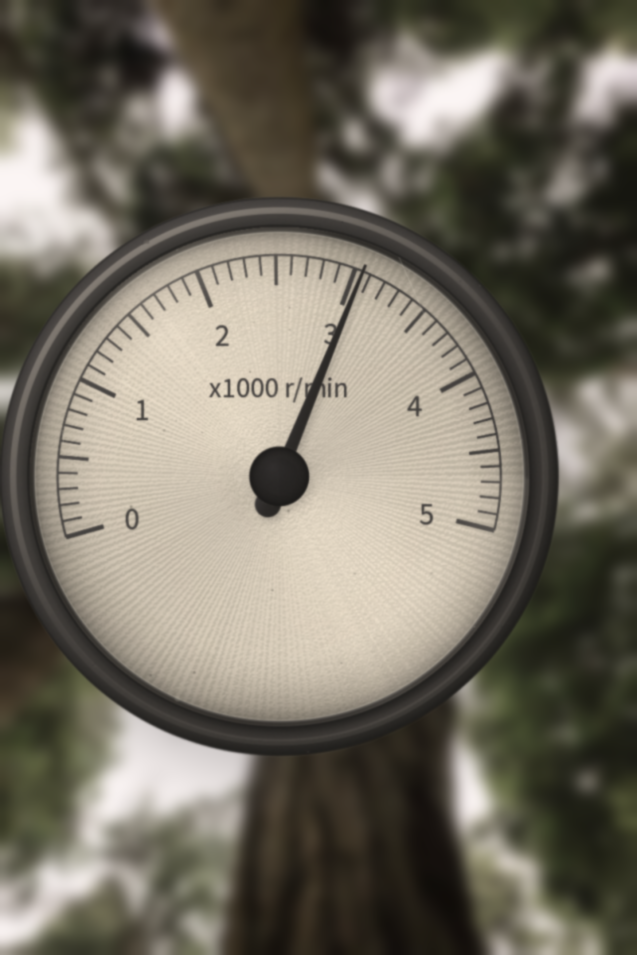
value=3050 unit=rpm
